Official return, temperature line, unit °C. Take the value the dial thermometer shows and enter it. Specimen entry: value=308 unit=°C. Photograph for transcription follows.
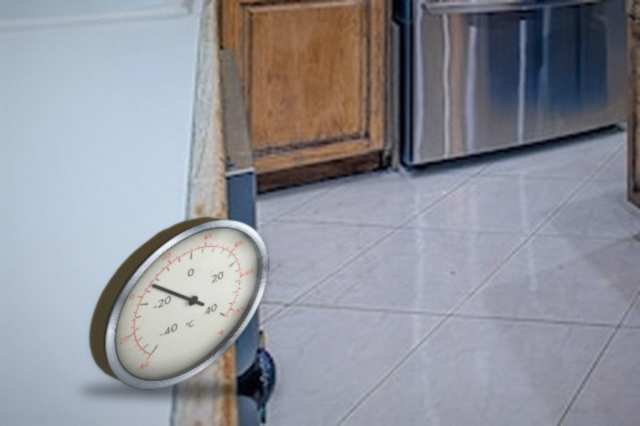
value=-14 unit=°C
